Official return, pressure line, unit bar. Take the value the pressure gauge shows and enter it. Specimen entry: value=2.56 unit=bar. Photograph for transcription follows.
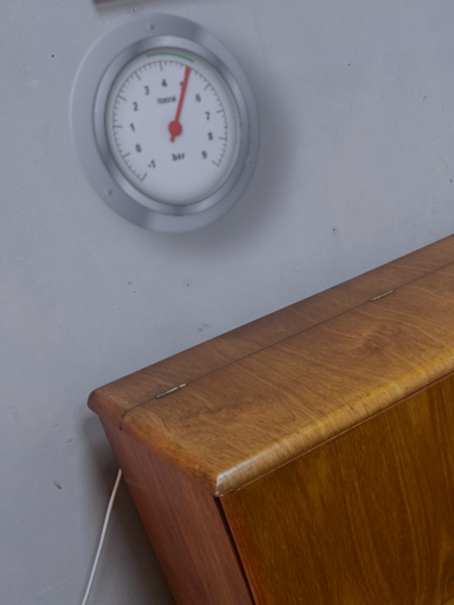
value=5 unit=bar
